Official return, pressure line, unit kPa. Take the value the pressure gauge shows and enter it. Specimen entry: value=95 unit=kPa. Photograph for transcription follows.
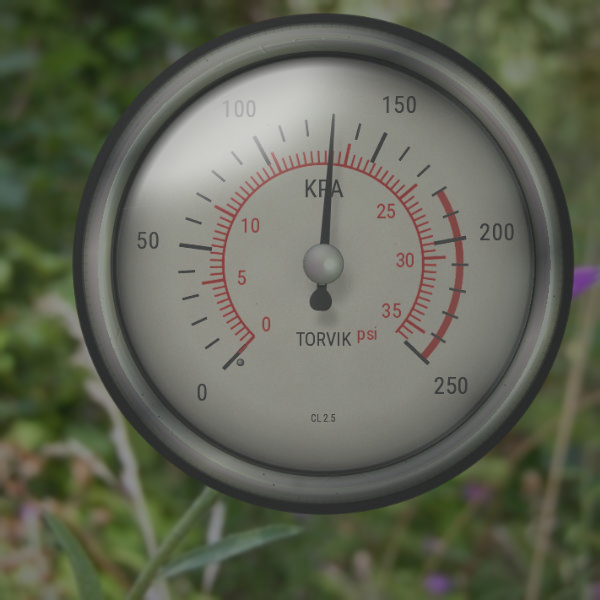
value=130 unit=kPa
